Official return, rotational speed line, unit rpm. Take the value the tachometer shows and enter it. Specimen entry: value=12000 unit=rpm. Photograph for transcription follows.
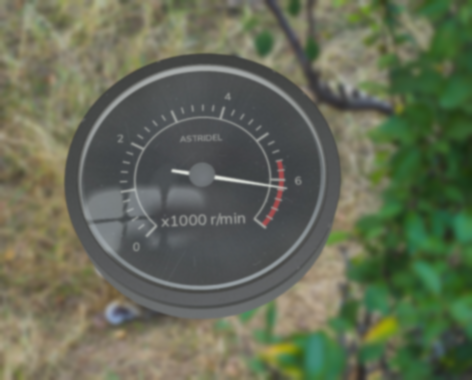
value=6200 unit=rpm
